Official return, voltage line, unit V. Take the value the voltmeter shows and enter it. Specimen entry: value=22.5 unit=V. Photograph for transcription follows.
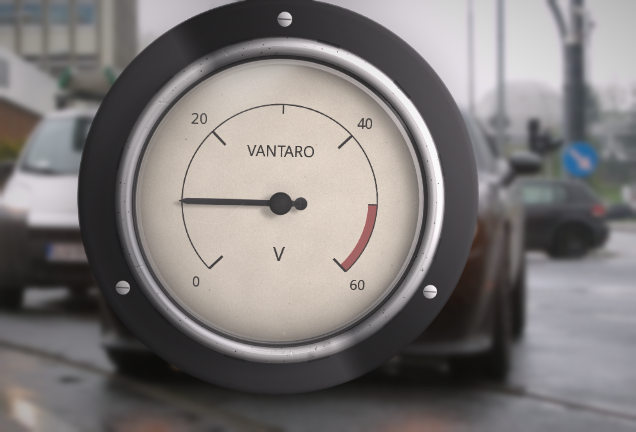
value=10 unit=V
